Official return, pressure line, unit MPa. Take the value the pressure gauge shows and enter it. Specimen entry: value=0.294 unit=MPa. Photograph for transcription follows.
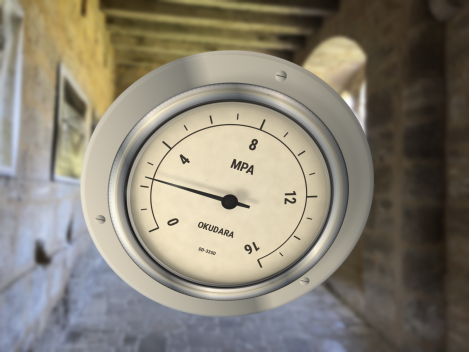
value=2.5 unit=MPa
